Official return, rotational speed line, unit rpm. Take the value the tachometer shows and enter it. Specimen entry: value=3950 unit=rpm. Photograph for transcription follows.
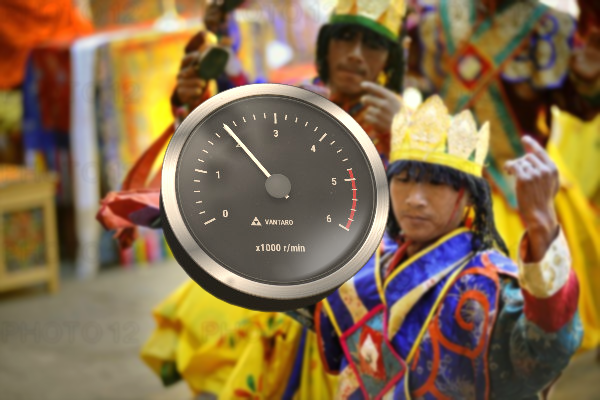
value=2000 unit=rpm
